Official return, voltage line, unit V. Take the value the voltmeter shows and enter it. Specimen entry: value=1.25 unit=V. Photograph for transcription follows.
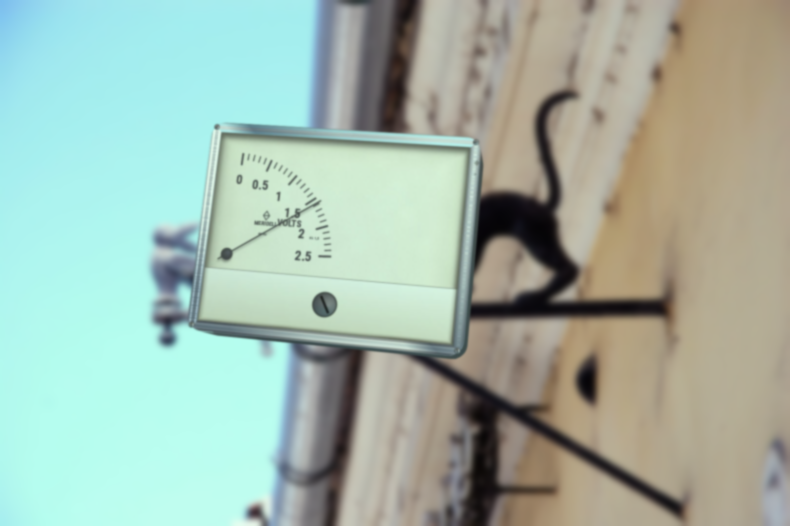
value=1.6 unit=V
